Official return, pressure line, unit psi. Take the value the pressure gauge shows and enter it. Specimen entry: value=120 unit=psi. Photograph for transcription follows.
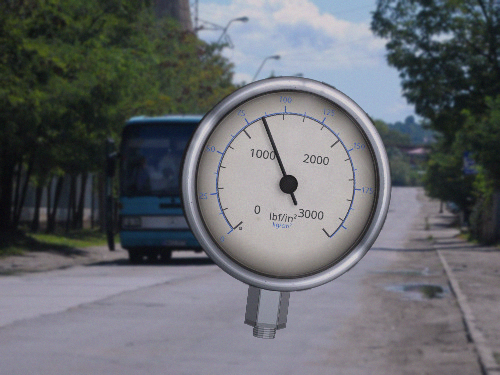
value=1200 unit=psi
